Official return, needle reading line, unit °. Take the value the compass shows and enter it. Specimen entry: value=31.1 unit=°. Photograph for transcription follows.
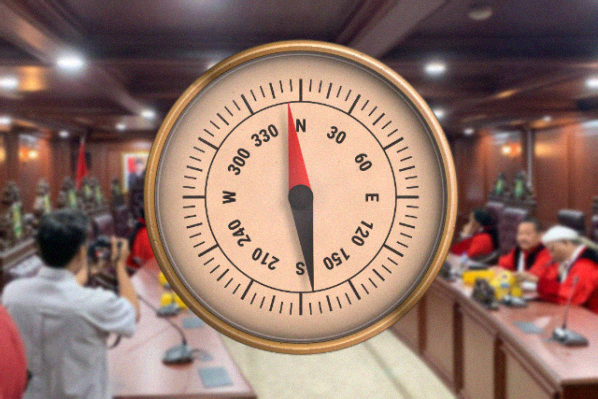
value=352.5 unit=°
